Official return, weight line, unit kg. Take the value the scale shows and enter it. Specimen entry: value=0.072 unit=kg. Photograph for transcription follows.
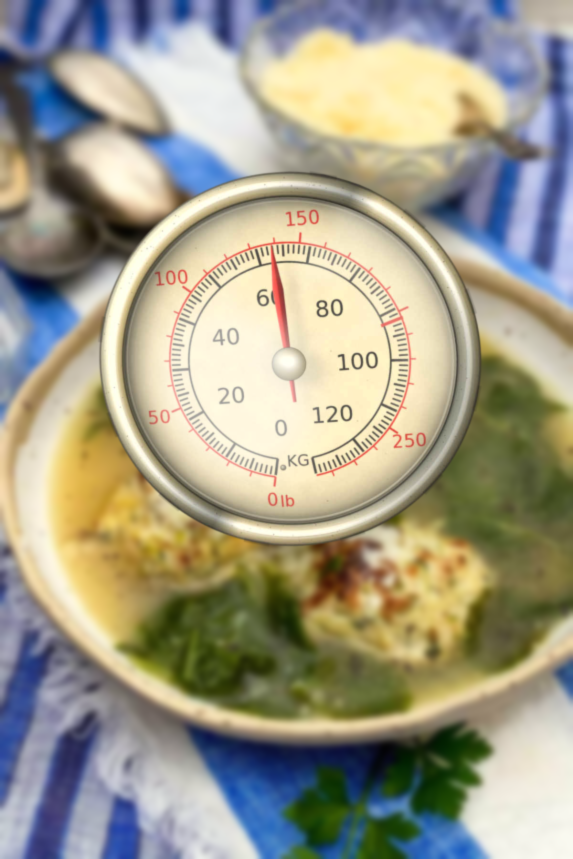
value=63 unit=kg
